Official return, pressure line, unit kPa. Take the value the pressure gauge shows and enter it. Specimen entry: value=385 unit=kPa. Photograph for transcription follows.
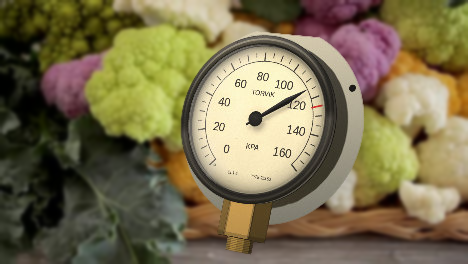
value=115 unit=kPa
